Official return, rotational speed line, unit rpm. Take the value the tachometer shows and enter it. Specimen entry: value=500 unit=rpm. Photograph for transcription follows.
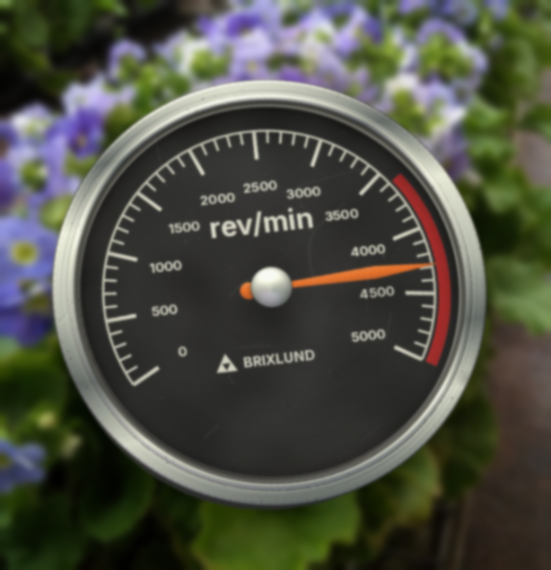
value=4300 unit=rpm
